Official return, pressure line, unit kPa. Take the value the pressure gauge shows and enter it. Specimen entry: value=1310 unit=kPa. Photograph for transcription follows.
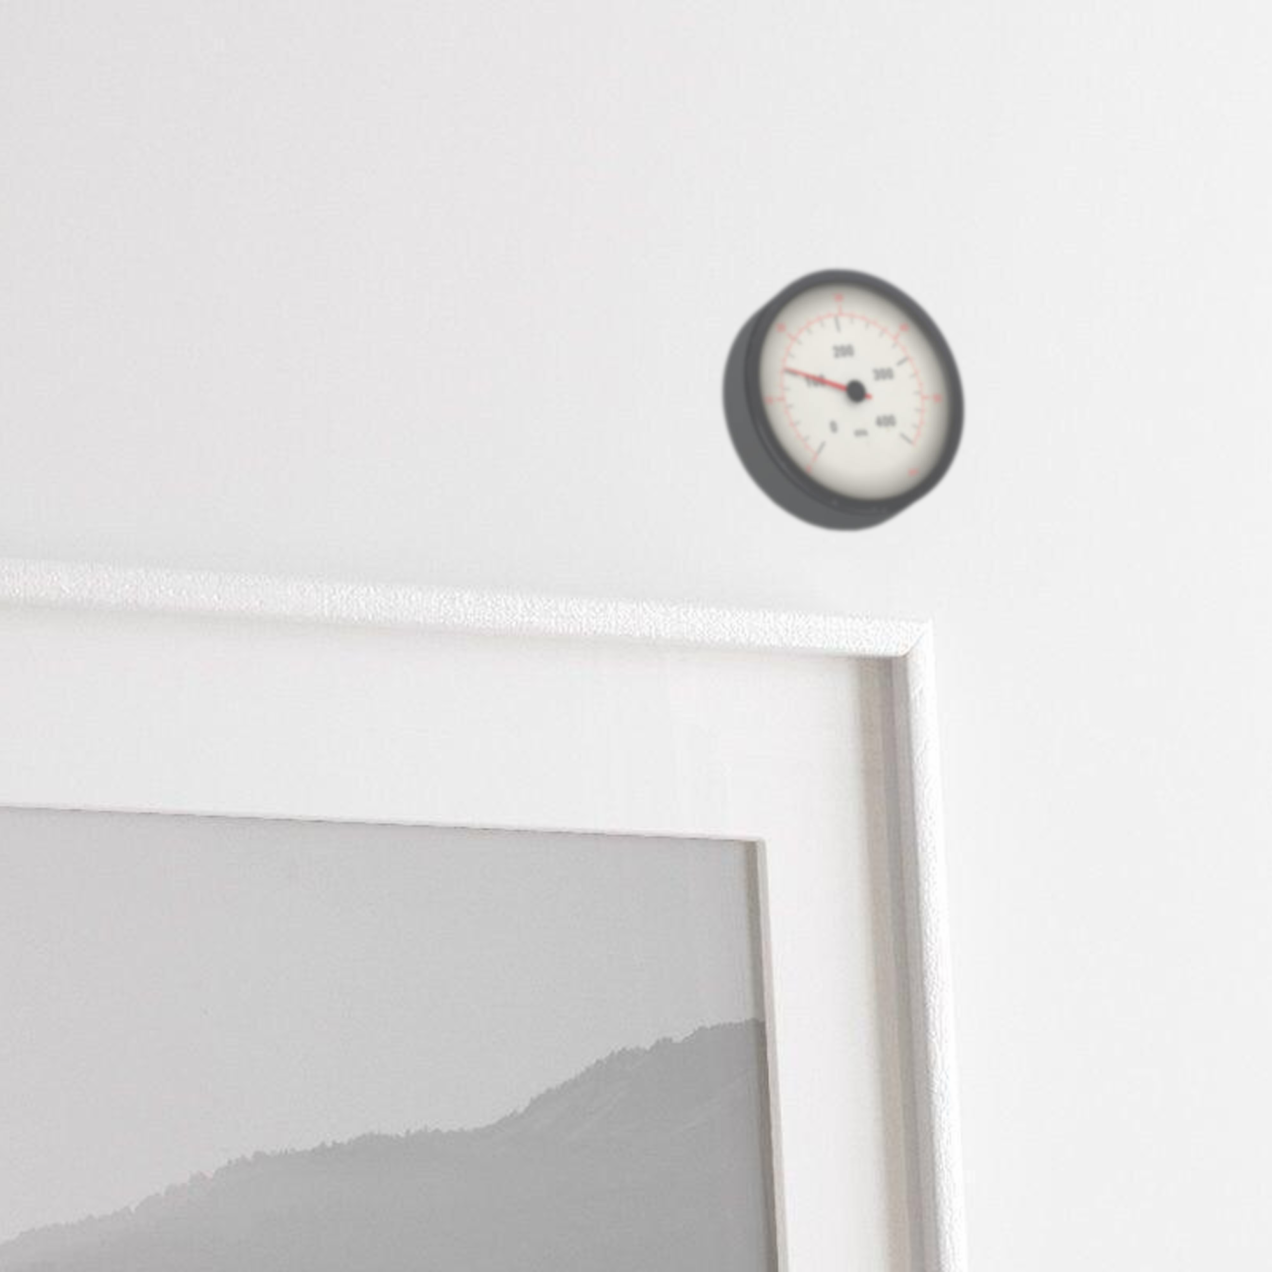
value=100 unit=kPa
